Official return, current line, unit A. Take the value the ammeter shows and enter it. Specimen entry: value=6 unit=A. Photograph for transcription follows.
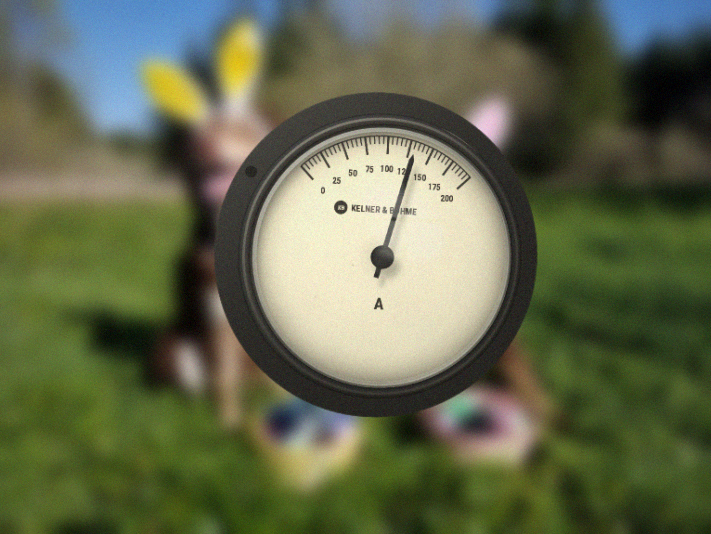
value=130 unit=A
